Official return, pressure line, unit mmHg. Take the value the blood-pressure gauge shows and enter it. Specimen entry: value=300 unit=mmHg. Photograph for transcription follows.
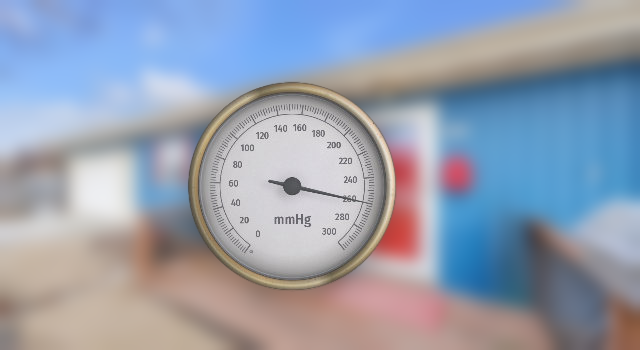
value=260 unit=mmHg
